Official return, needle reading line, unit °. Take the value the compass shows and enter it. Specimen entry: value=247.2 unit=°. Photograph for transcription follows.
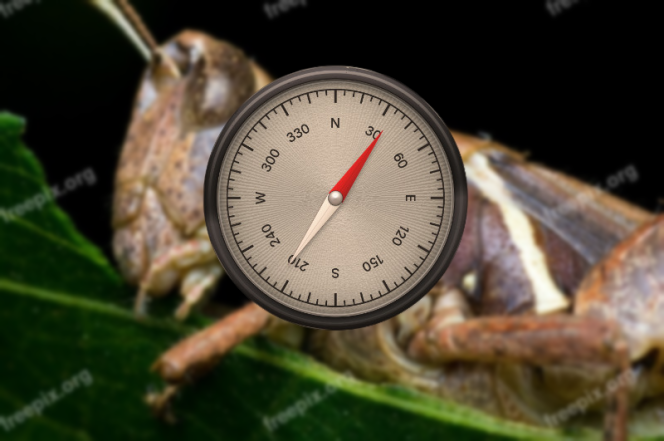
value=35 unit=°
